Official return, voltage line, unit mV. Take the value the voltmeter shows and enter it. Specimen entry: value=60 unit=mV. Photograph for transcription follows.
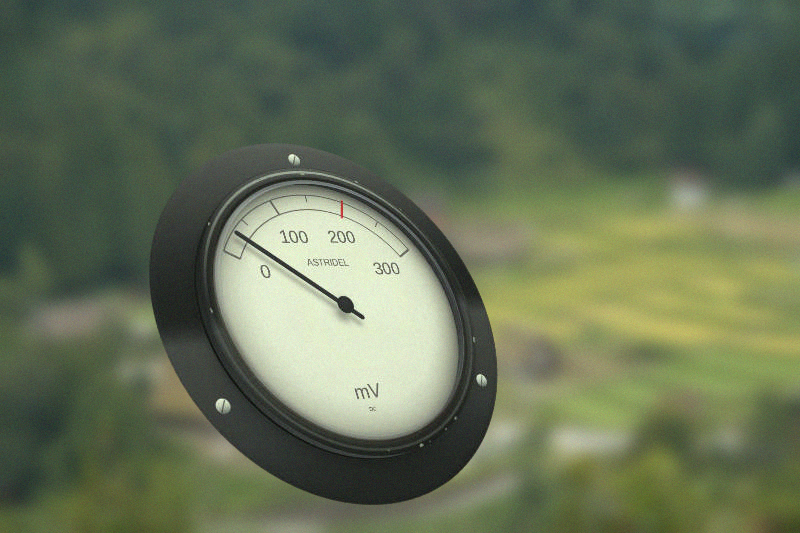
value=25 unit=mV
